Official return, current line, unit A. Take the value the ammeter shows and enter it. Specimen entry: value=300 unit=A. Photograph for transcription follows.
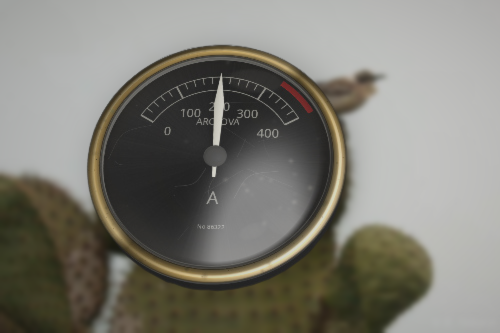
value=200 unit=A
